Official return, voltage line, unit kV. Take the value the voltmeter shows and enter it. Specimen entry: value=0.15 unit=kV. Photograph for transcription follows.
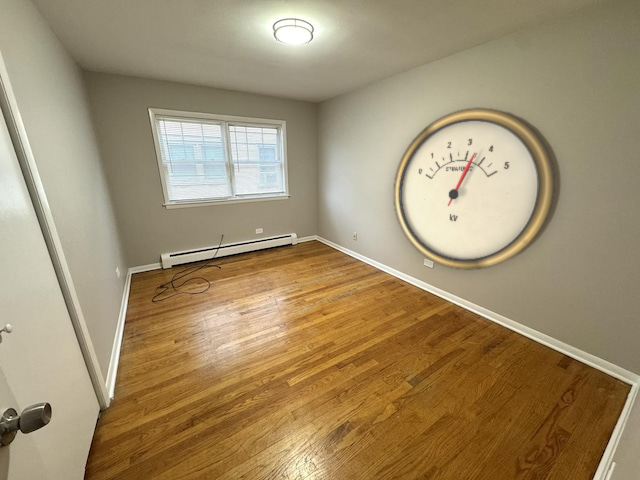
value=3.5 unit=kV
